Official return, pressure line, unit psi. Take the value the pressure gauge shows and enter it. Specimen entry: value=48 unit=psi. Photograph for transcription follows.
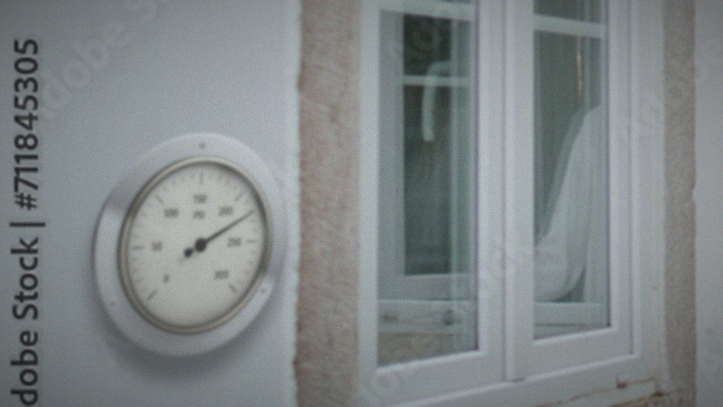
value=220 unit=psi
